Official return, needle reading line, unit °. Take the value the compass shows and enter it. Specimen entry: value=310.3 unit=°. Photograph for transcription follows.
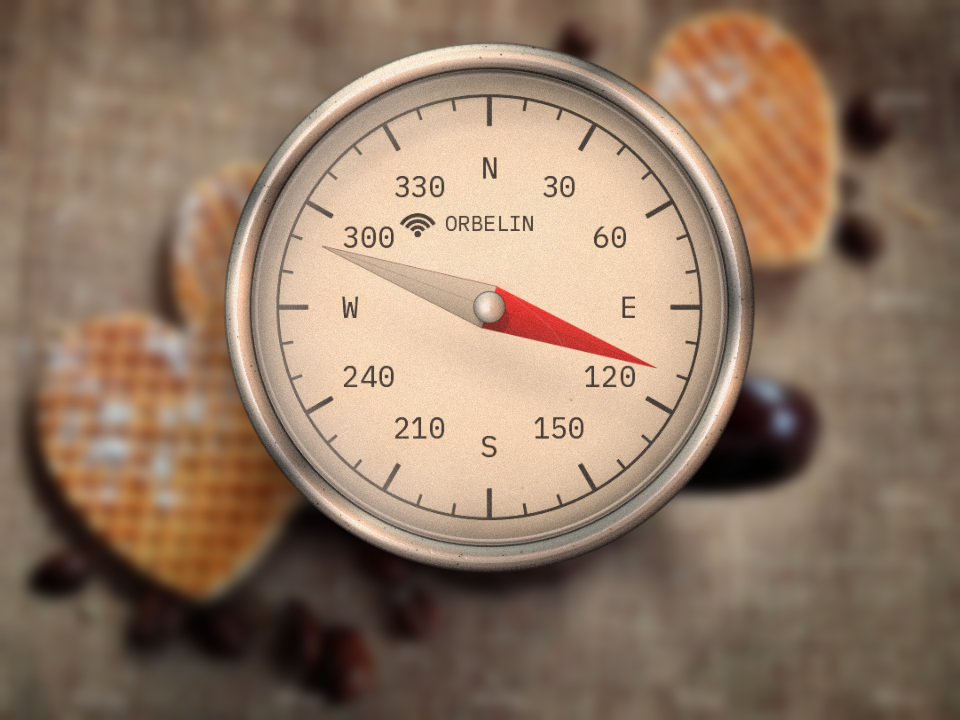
value=110 unit=°
